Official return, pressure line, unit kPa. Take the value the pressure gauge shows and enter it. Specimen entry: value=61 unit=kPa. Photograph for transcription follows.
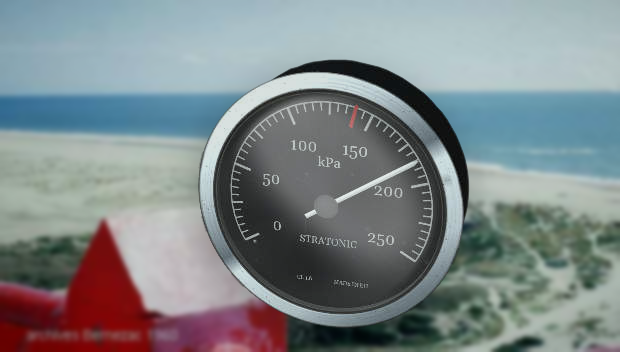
value=185 unit=kPa
